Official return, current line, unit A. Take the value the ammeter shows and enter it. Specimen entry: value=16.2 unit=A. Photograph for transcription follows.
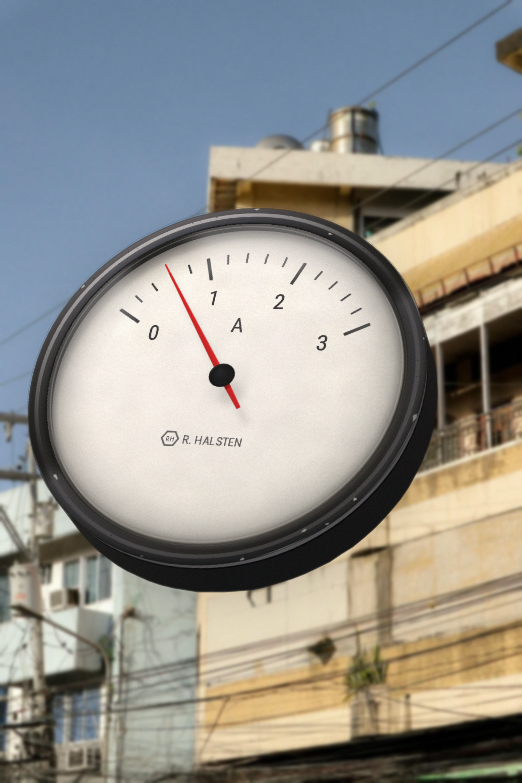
value=0.6 unit=A
